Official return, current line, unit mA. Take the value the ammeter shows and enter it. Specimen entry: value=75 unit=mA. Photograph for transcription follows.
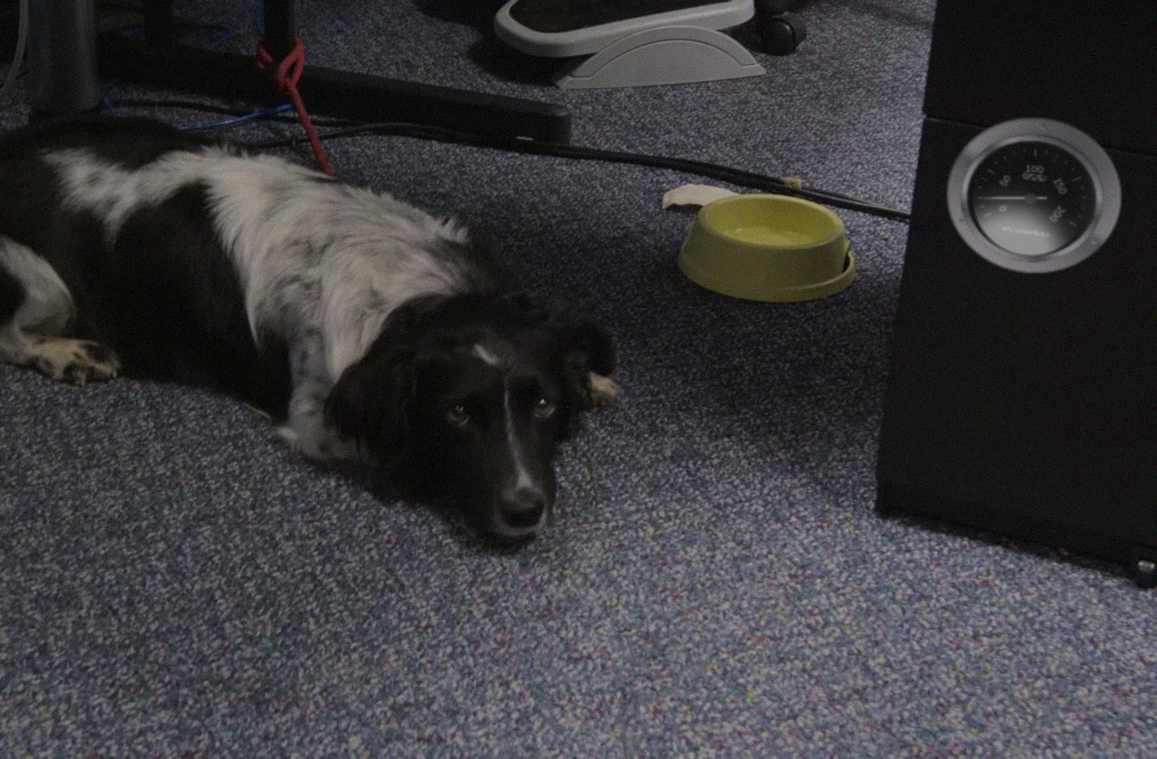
value=20 unit=mA
